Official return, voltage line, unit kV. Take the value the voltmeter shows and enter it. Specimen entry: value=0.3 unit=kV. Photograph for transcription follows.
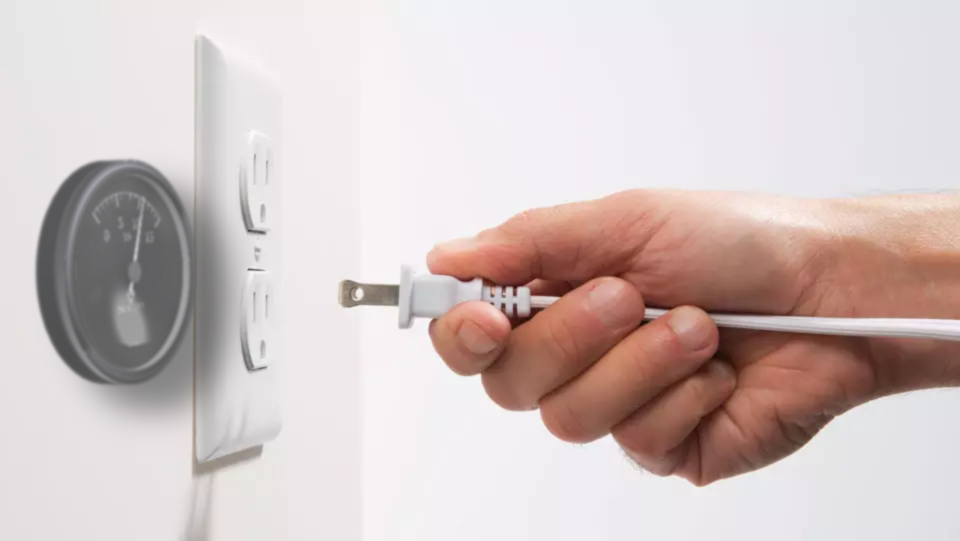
value=10 unit=kV
